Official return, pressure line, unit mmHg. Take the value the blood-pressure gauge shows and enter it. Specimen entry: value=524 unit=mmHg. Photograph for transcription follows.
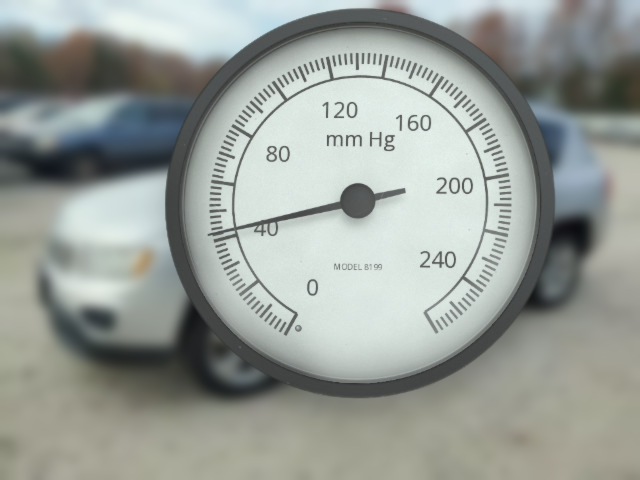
value=42 unit=mmHg
